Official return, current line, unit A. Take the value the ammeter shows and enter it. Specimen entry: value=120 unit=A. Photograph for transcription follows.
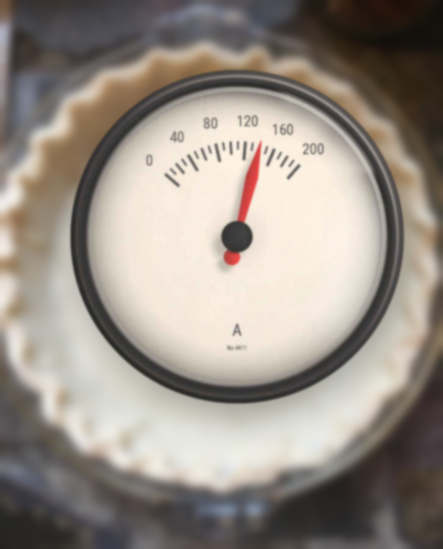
value=140 unit=A
